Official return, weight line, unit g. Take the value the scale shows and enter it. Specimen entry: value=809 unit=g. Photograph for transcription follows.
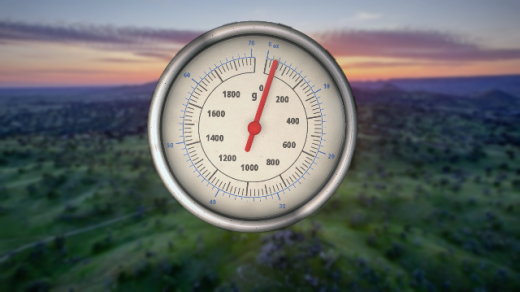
value=40 unit=g
